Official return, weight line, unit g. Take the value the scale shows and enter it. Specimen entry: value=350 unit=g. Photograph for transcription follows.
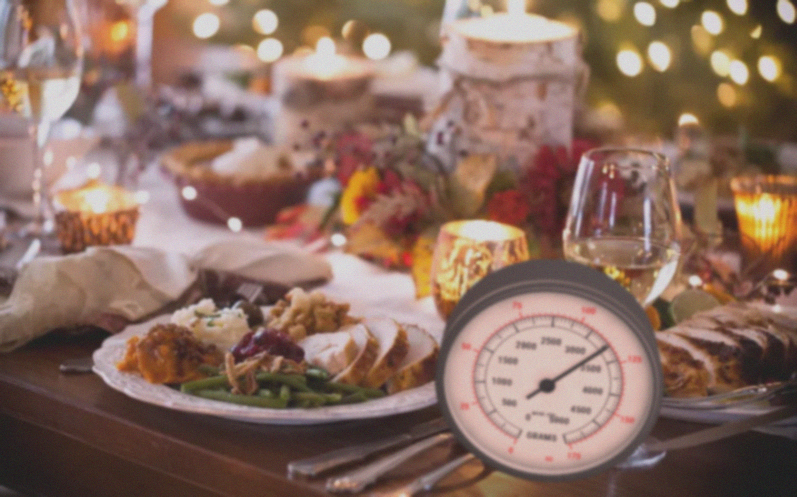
value=3250 unit=g
